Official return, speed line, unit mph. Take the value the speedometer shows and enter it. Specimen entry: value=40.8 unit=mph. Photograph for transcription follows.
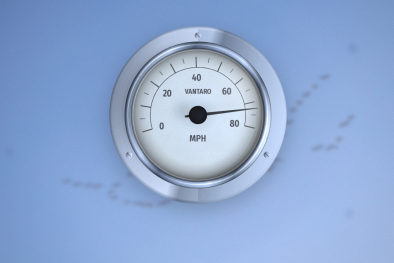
value=72.5 unit=mph
